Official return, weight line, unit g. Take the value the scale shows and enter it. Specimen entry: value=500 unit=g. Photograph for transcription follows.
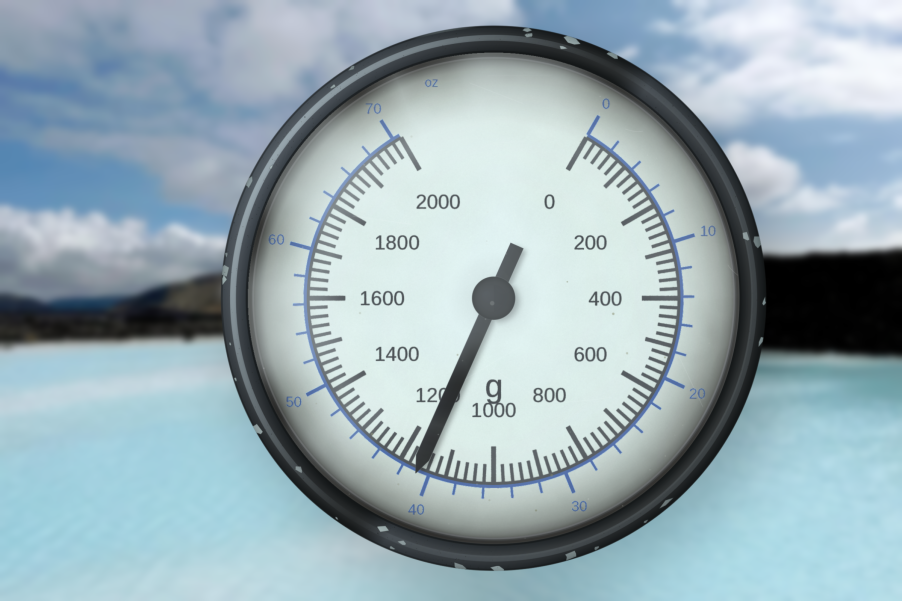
value=1160 unit=g
